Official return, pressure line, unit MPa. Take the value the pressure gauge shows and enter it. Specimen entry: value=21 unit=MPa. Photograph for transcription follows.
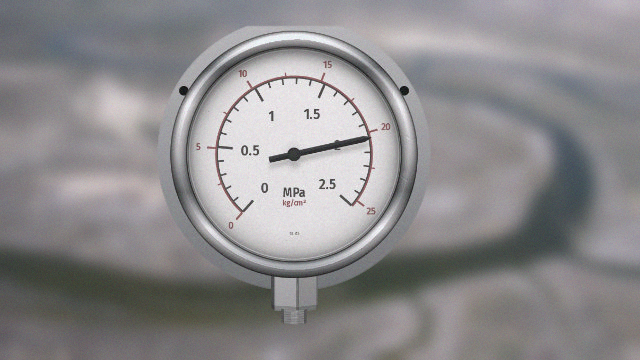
value=2 unit=MPa
